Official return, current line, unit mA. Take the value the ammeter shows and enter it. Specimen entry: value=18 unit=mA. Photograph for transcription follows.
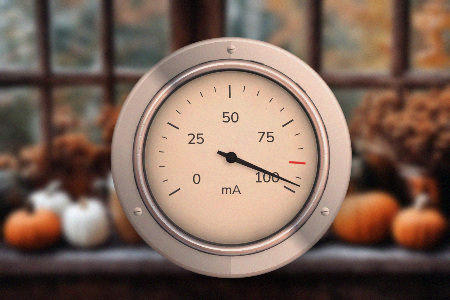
value=97.5 unit=mA
